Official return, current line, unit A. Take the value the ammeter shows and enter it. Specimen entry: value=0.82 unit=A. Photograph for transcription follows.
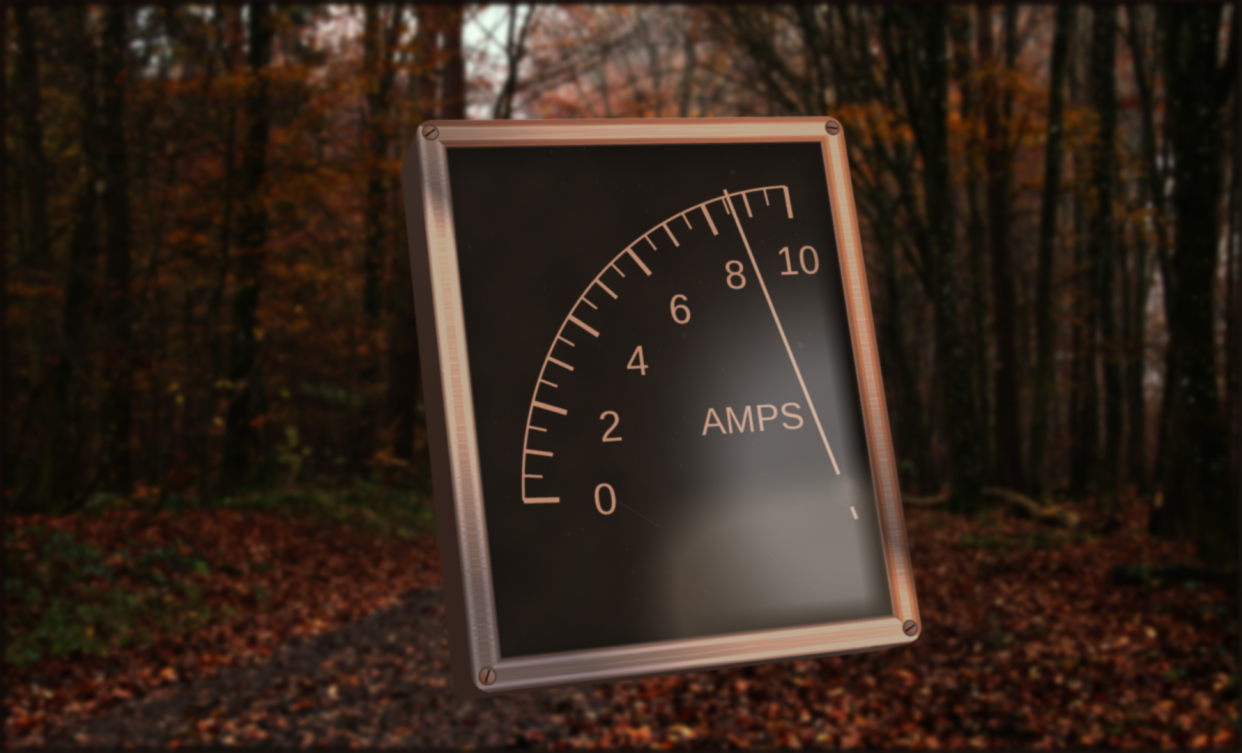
value=8.5 unit=A
